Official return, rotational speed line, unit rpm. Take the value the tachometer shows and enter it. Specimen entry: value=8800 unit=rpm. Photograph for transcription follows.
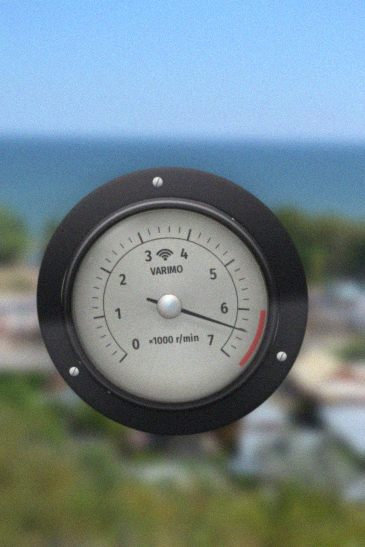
value=6400 unit=rpm
